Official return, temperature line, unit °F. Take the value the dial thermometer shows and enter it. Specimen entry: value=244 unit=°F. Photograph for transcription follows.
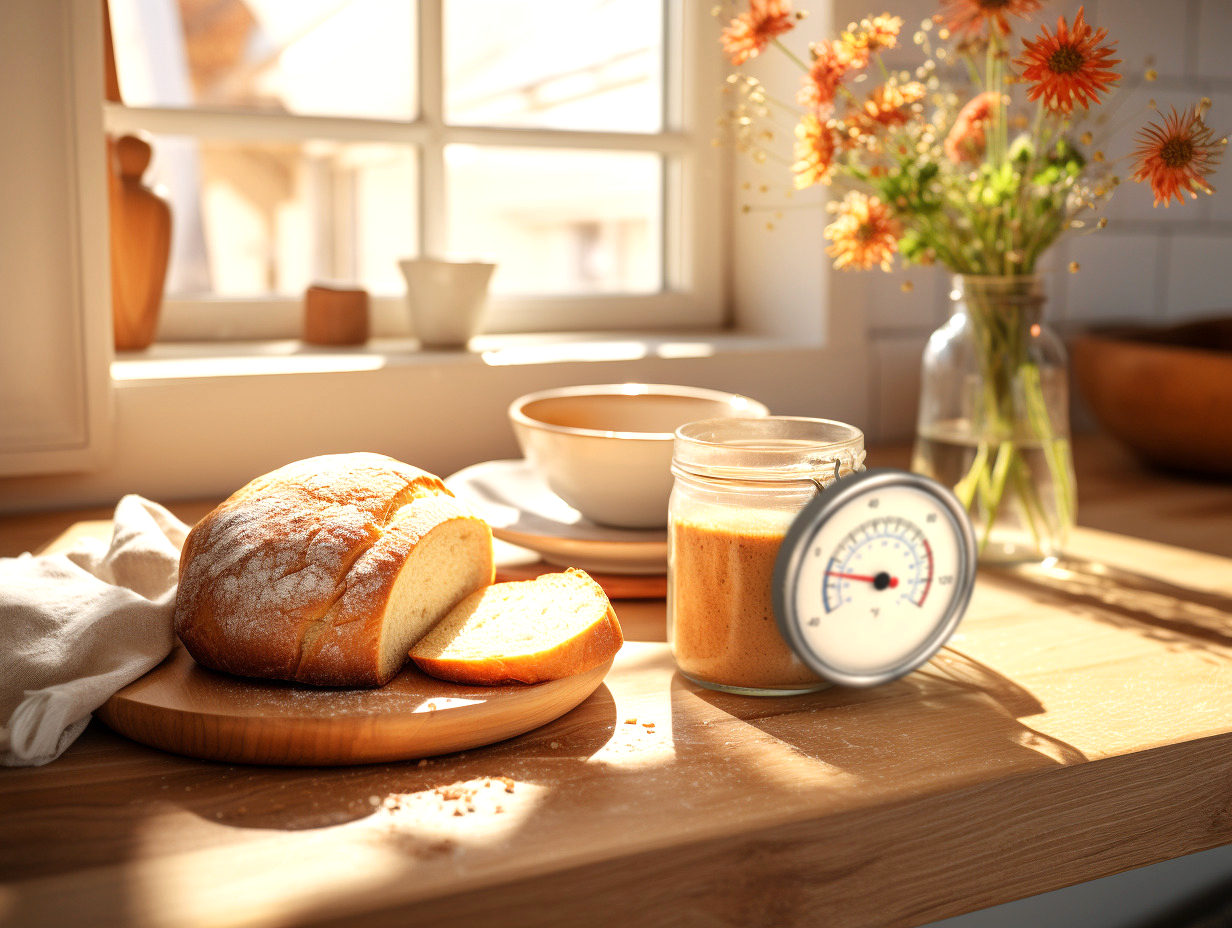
value=-10 unit=°F
